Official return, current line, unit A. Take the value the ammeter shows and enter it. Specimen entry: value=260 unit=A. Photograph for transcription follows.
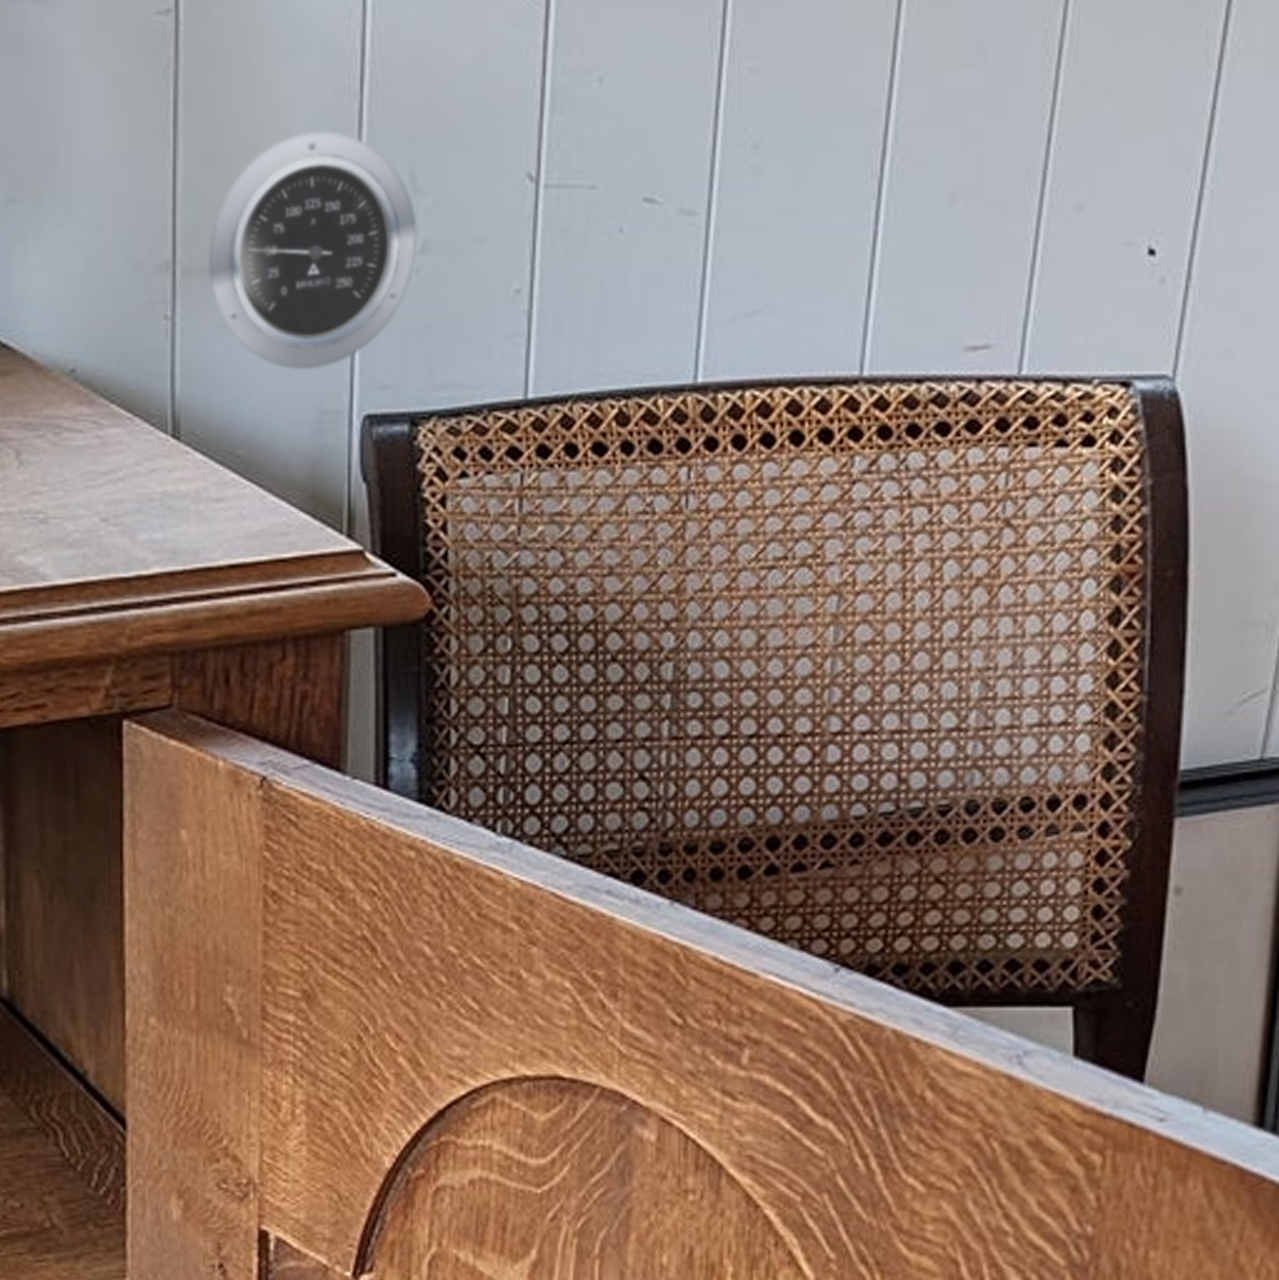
value=50 unit=A
